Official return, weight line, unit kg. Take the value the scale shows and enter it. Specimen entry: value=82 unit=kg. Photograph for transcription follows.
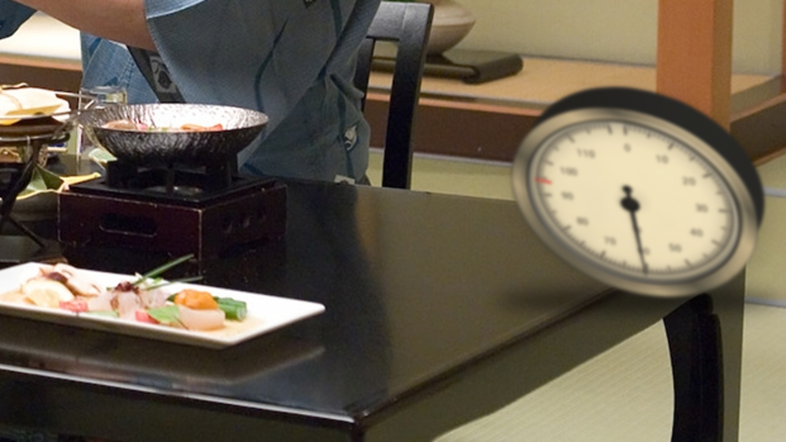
value=60 unit=kg
